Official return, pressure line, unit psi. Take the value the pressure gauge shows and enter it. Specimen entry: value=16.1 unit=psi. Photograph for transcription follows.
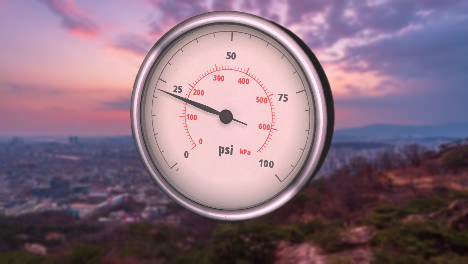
value=22.5 unit=psi
